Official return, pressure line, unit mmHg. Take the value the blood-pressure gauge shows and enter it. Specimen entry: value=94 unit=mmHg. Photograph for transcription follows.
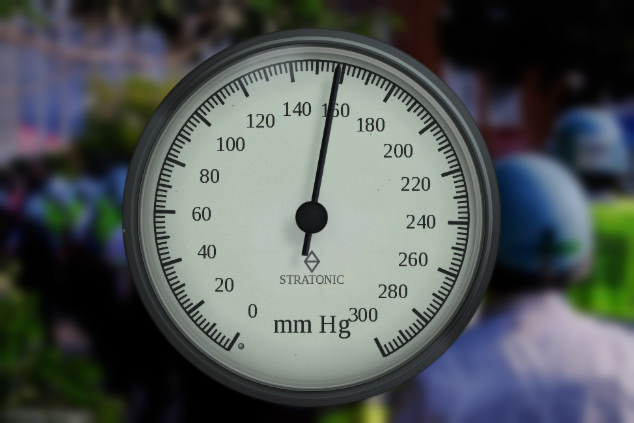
value=158 unit=mmHg
